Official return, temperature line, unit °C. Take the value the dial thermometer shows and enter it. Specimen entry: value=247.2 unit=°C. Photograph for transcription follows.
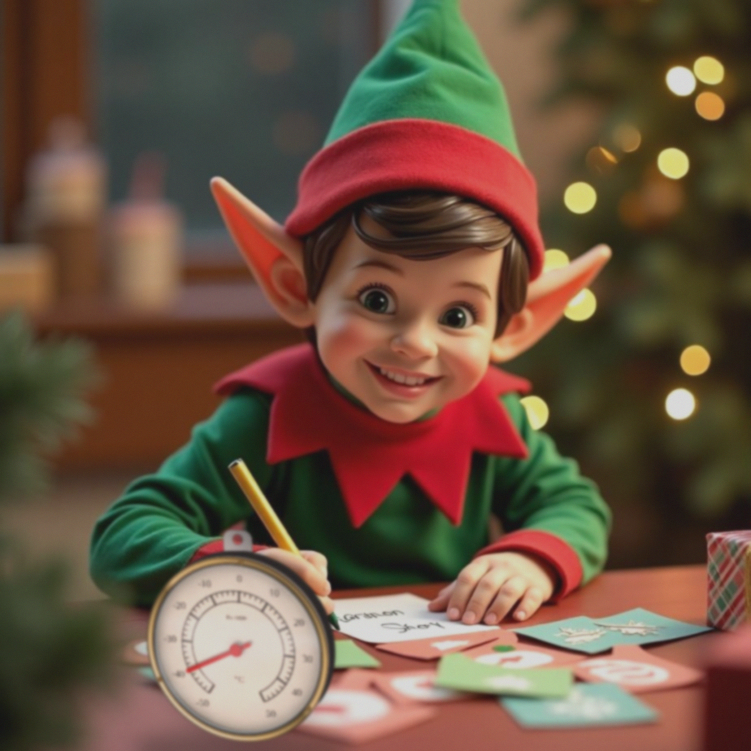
value=-40 unit=°C
